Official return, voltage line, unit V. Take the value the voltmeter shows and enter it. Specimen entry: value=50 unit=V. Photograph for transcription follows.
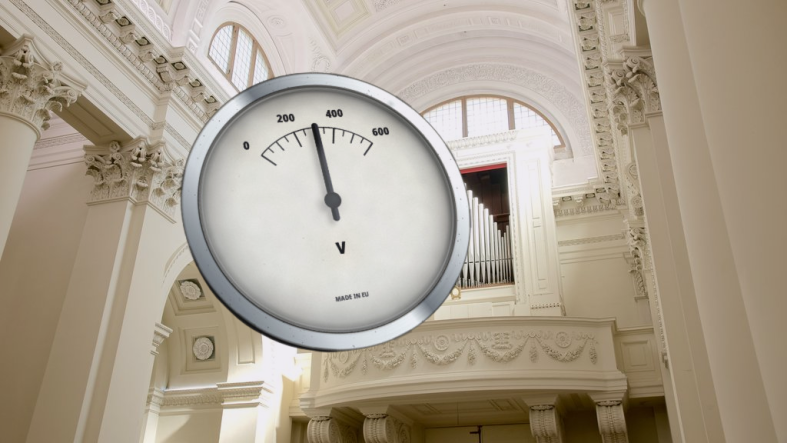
value=300 unit=V
